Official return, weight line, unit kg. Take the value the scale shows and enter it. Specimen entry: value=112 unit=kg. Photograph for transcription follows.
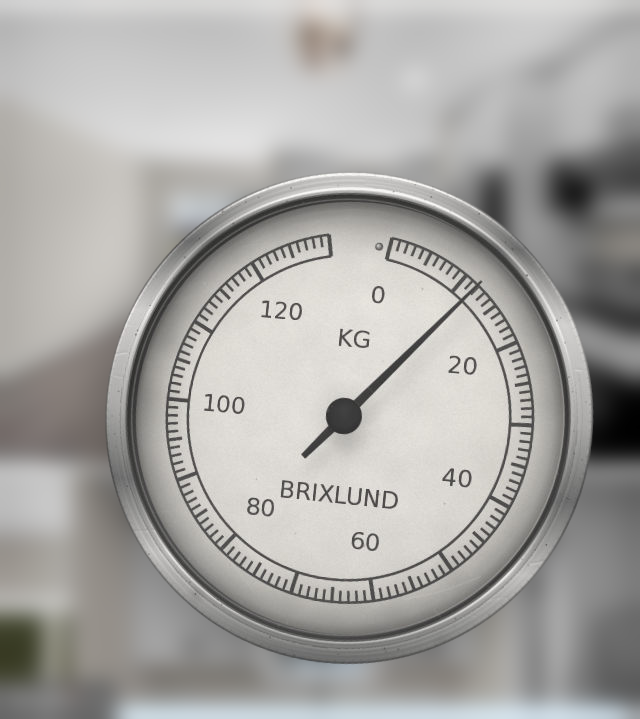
value=12 unit=kg
